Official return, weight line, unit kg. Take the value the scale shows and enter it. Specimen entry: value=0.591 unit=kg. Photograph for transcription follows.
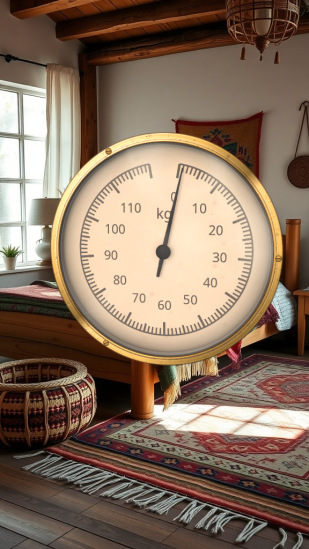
value=1 unit=kg
